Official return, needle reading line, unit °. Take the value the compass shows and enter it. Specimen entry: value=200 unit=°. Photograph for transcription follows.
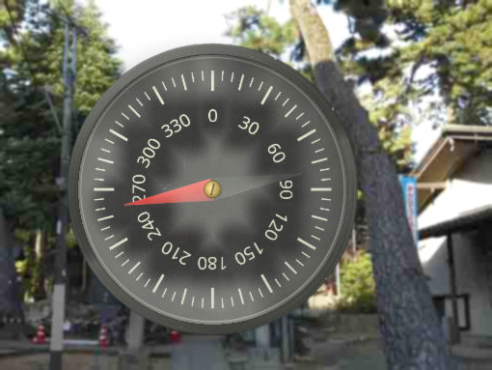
value=260 unit=°
